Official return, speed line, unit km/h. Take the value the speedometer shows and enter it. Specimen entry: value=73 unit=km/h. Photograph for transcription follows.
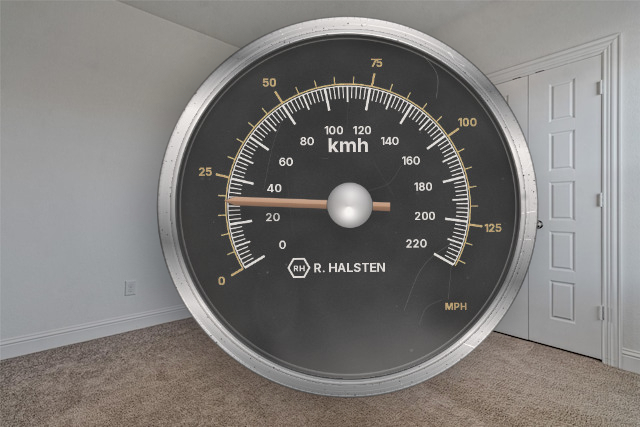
value=30 unit=km/h
